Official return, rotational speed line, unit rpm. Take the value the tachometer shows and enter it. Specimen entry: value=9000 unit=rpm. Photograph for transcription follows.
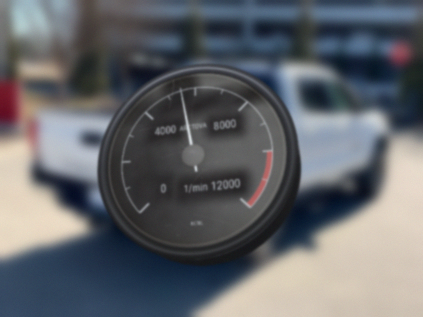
value=5500 unit=rpm
